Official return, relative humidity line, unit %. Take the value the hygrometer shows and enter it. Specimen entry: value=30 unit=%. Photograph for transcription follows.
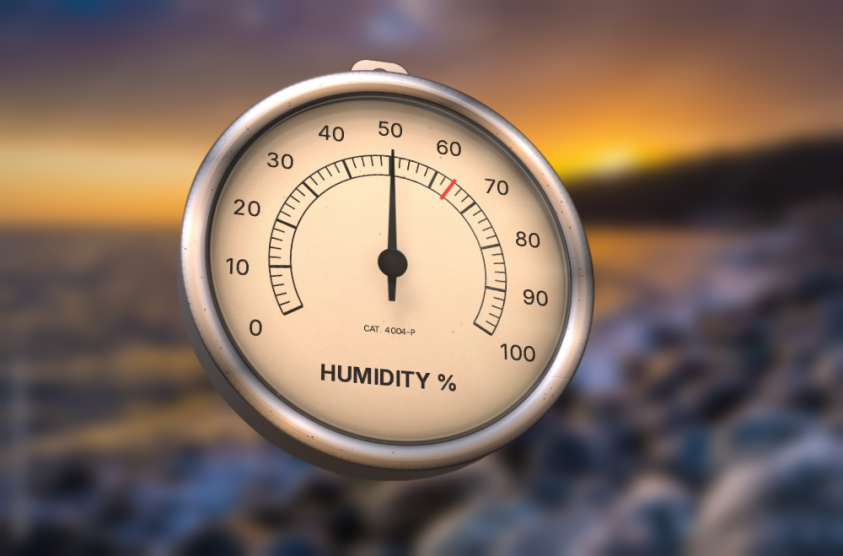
value=50 unit=%
